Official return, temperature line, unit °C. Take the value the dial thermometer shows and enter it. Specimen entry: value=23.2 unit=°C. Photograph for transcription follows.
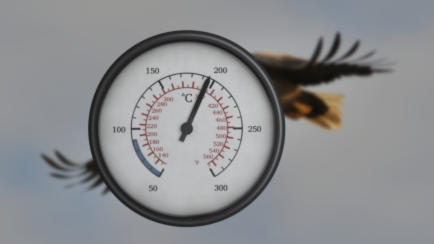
value=195 unit=°C
